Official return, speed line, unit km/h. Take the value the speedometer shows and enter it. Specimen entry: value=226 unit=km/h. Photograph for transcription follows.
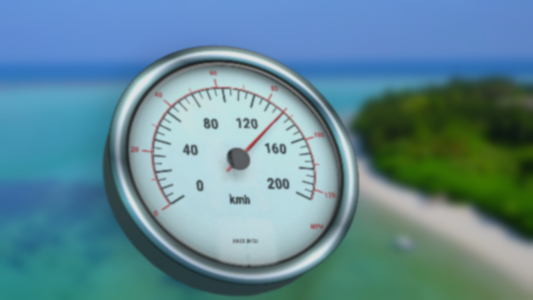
value=140 unit=km/h
